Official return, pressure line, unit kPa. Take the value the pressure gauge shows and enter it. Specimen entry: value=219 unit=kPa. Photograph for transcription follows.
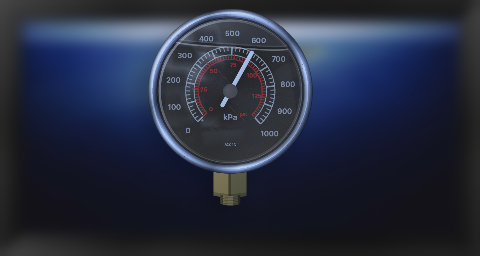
value=600 unit=kPa
